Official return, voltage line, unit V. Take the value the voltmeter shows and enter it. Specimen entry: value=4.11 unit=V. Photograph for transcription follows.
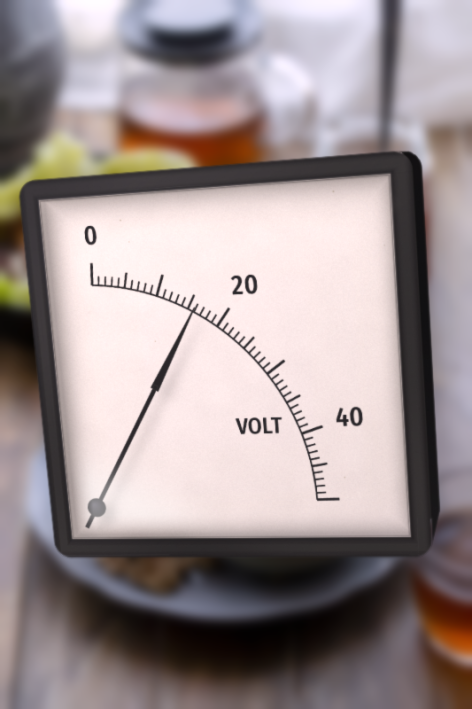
value=16 unit=V
